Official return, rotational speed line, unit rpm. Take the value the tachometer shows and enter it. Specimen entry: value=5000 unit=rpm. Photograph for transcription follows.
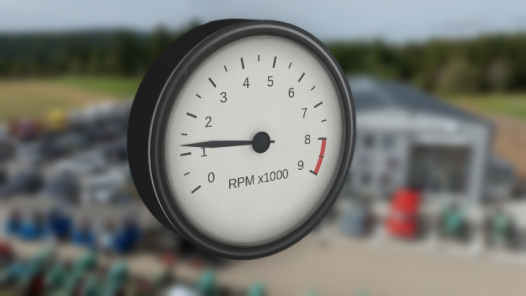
value=1250 unit=rpm
